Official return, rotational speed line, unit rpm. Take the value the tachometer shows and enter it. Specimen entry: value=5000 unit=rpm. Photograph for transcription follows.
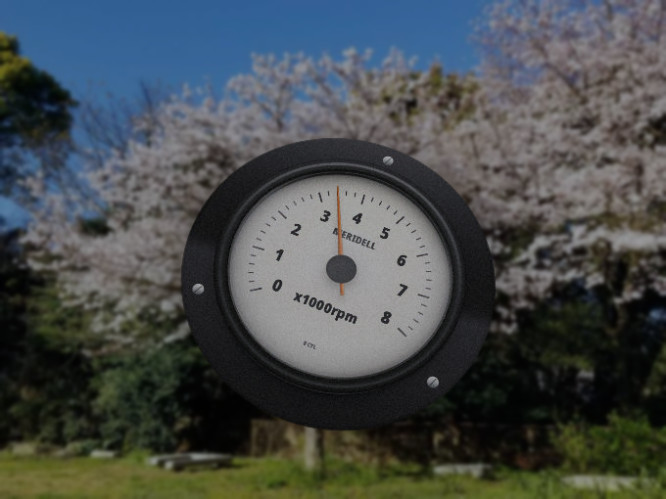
value=3400 unit=rpm
